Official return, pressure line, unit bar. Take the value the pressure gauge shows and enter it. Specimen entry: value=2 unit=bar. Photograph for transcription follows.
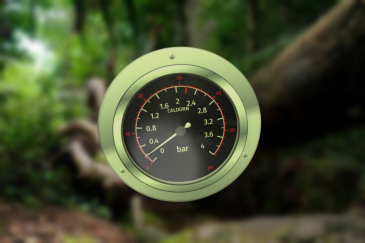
value=0.2 unit=bar
